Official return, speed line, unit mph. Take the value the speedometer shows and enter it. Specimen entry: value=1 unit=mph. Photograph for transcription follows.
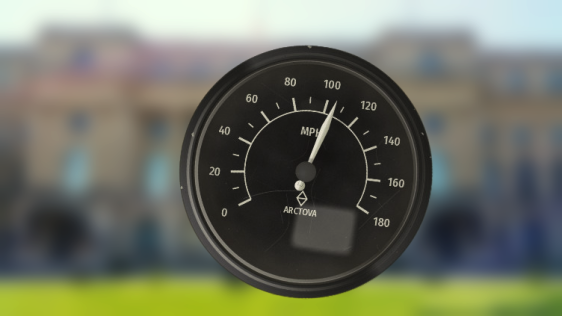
value=105 unit=mph
